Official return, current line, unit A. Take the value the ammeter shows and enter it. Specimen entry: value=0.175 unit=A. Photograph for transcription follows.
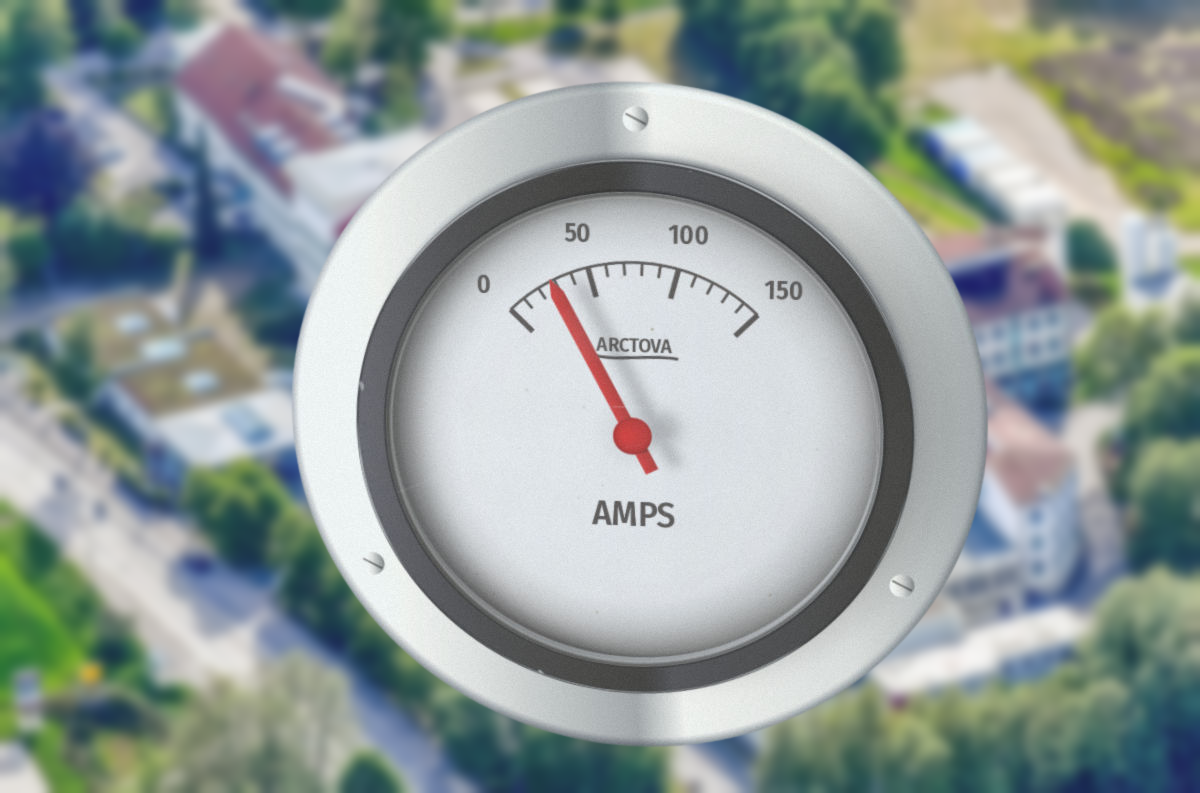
value=30 unit=A
